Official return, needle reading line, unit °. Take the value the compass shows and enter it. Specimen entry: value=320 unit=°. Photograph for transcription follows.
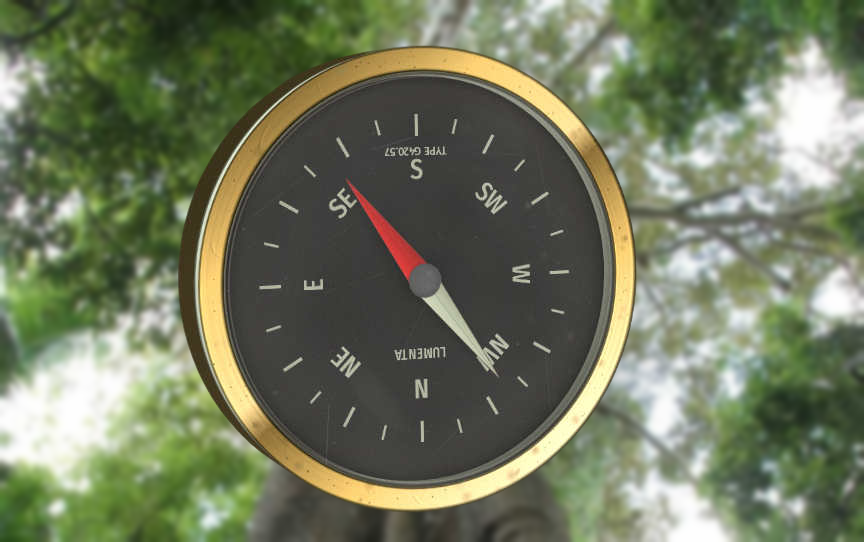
value=142.5 unit=°
